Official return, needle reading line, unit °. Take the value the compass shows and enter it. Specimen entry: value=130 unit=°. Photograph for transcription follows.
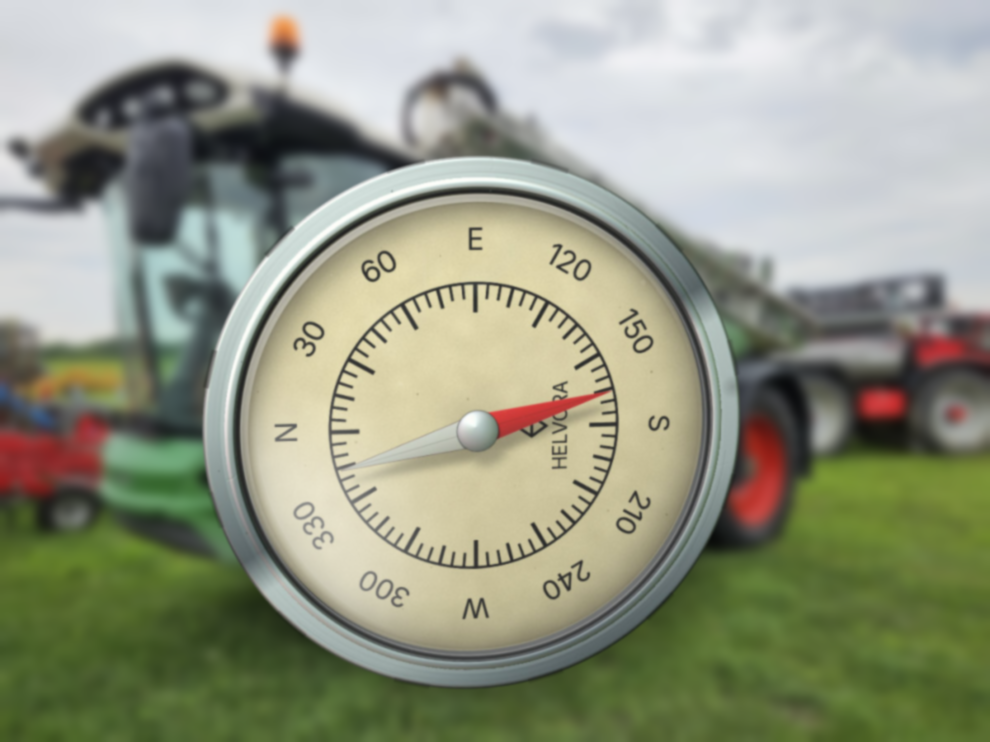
value=165 unit=°
